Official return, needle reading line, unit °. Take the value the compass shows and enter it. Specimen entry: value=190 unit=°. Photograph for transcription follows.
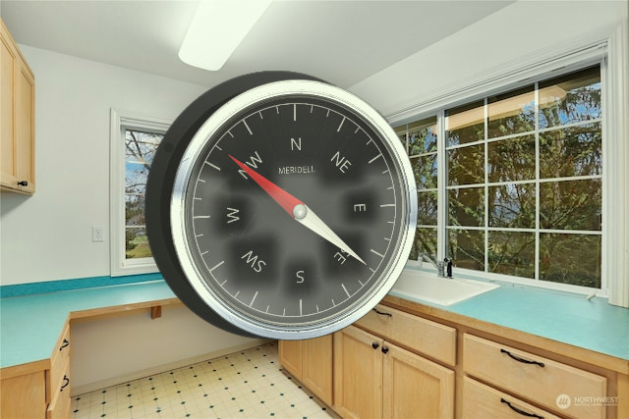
value=310 unit=°
